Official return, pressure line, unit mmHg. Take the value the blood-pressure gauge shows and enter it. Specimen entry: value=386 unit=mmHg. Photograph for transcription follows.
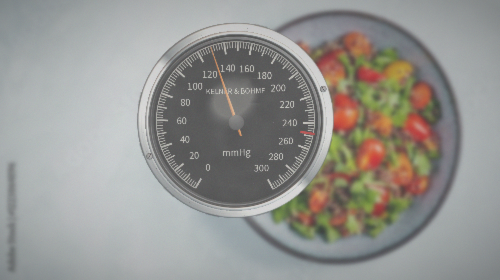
value=130 unit=mmHg
